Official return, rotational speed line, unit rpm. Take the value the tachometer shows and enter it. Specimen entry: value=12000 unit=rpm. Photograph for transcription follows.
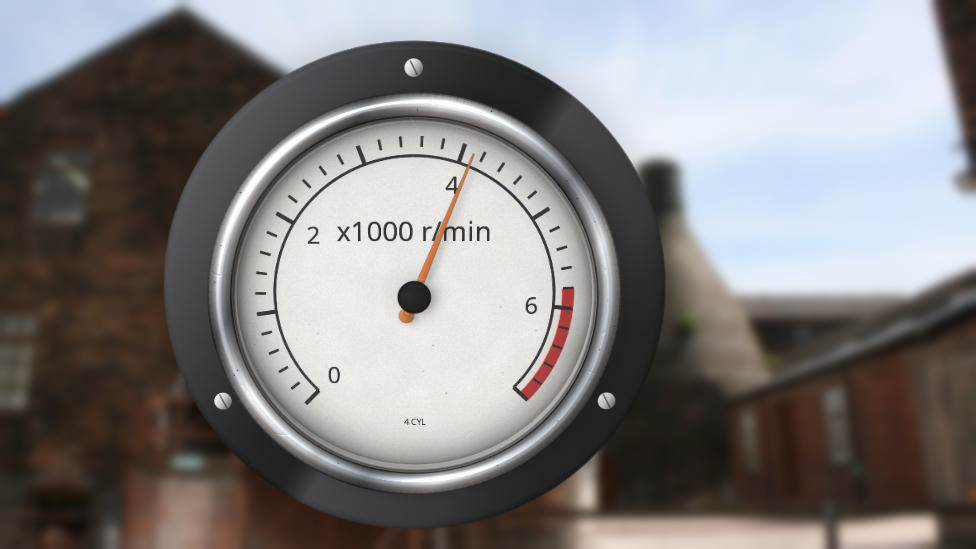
value=4100 unit=rpm
